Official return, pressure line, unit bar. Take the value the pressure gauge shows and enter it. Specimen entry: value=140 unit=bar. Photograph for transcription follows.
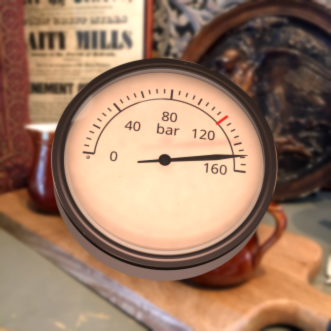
value=150 unit=bar
